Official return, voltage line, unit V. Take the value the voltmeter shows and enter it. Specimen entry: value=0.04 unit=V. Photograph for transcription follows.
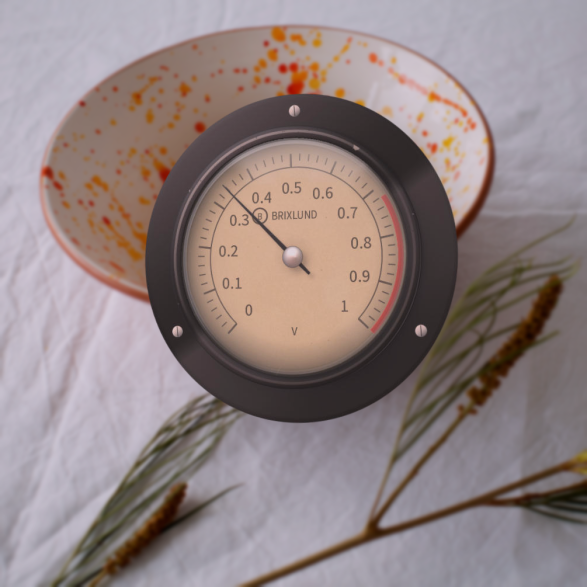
value=0.34 unit=V
